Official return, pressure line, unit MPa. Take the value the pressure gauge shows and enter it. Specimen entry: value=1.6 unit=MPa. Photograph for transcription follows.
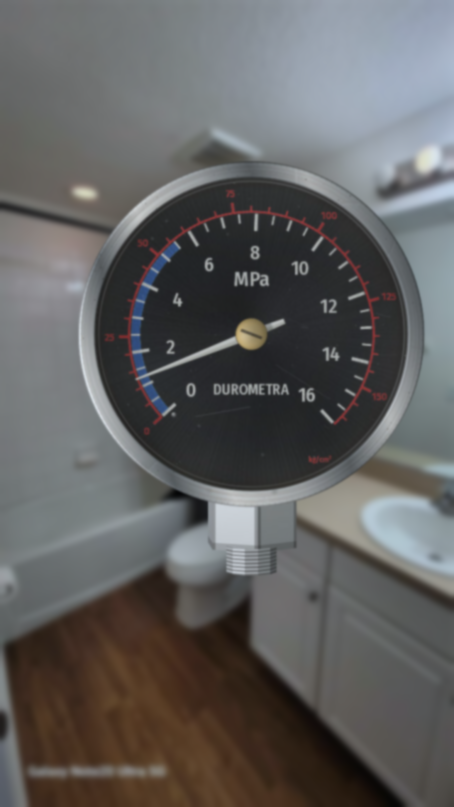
value=1.25 unit=MPa
